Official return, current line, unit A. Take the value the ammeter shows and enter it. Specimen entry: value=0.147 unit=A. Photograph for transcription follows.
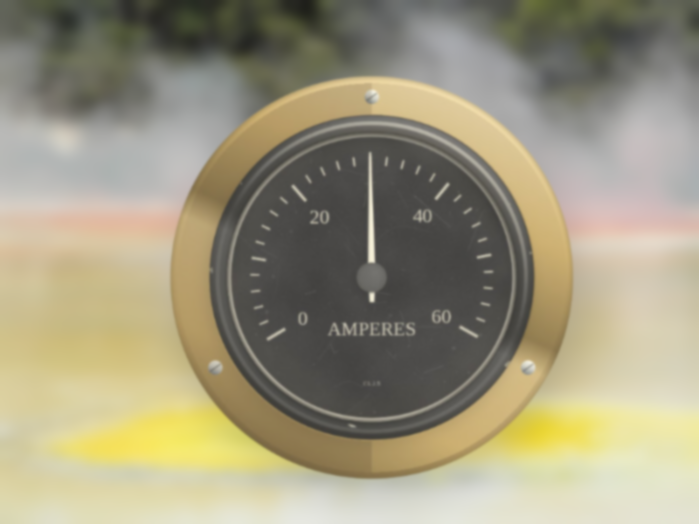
value=30 unit=A
